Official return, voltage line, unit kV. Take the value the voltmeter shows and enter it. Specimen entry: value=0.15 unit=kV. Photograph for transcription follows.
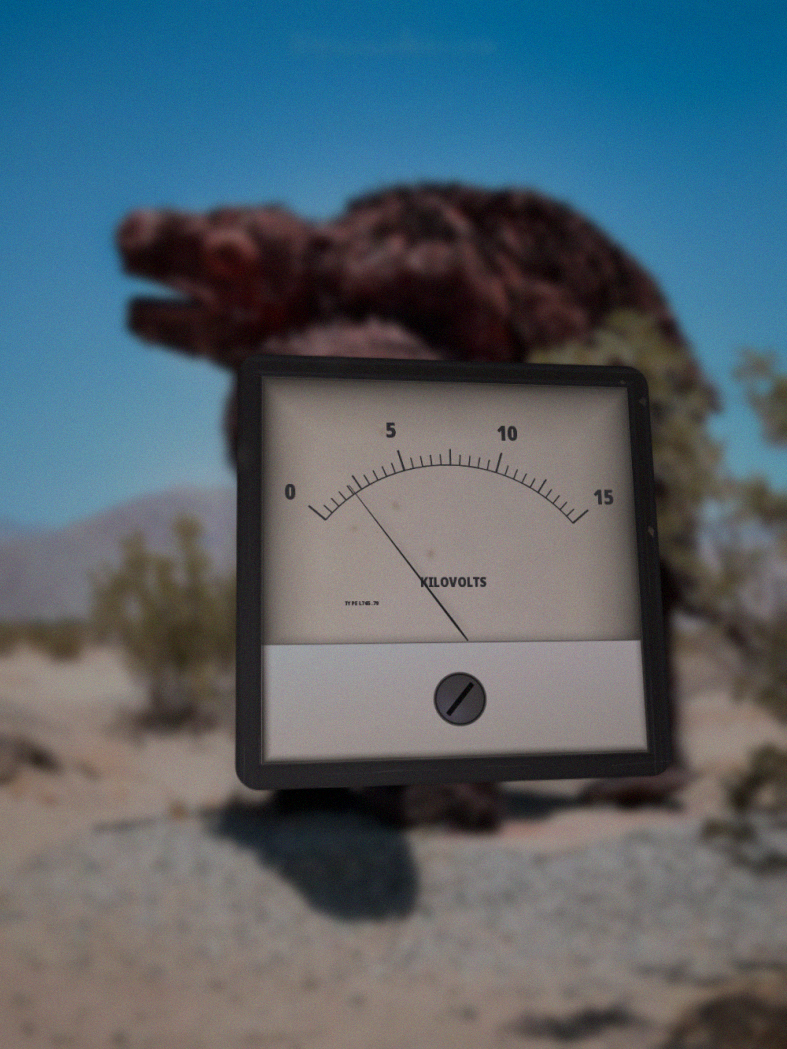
value=2 unit=kV
